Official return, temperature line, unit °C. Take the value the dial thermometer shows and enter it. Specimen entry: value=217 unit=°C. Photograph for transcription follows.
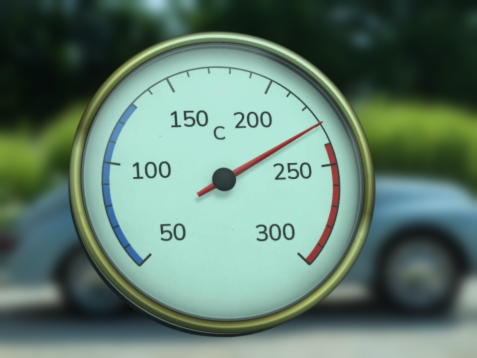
value=230 unit=°C
